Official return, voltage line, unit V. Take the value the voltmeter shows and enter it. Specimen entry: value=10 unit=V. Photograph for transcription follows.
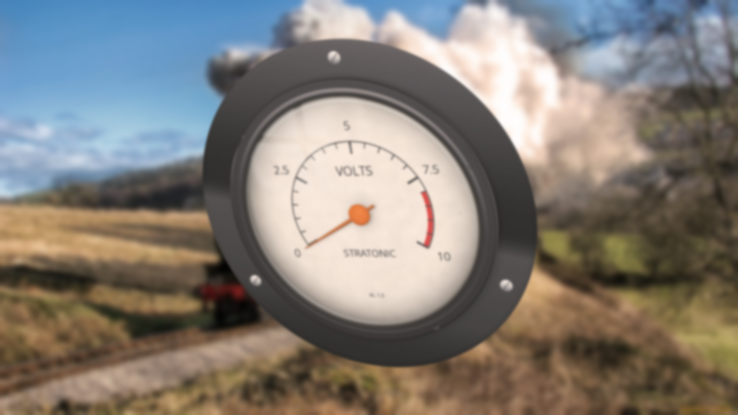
value=0 unit=V
